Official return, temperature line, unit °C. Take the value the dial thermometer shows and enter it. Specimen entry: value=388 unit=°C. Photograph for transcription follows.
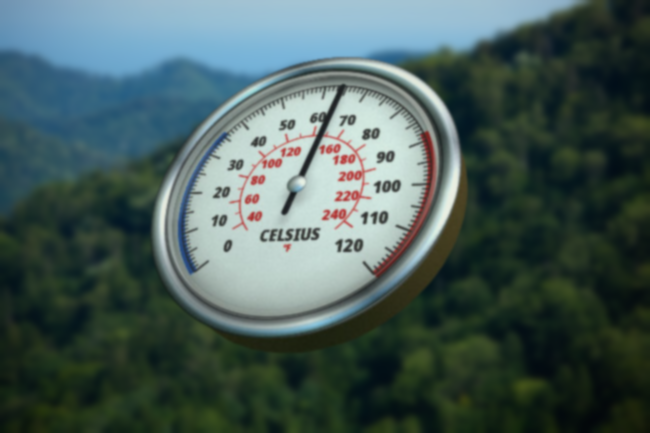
value=65 unit=°C
